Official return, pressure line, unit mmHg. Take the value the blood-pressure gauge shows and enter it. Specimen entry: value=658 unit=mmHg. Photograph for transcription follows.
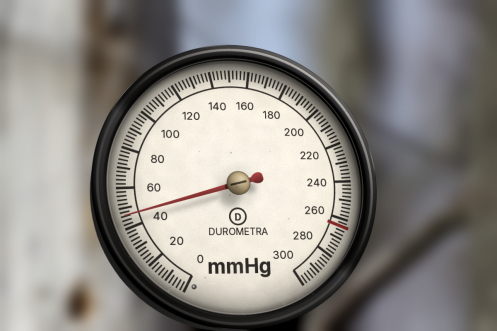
value=46 unit=mmHg
